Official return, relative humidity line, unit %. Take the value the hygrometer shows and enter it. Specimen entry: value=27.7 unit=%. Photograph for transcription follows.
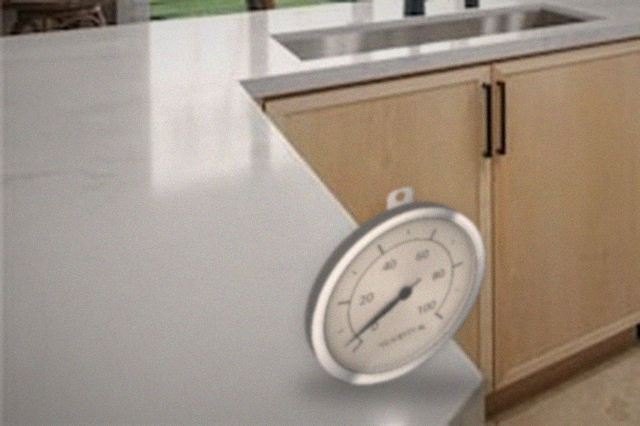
value=5 unit=%
